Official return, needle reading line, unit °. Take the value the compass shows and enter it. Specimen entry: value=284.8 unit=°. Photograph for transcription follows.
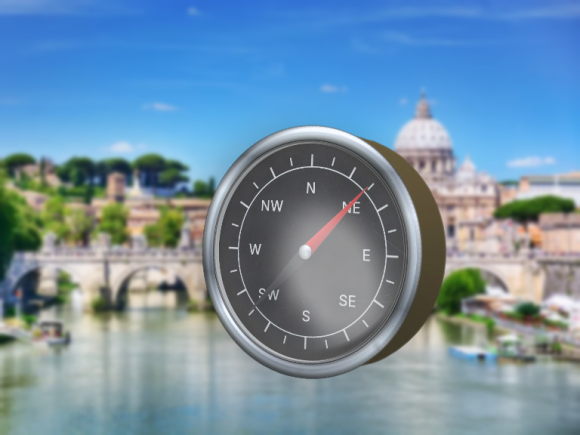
value=45 unit=°
